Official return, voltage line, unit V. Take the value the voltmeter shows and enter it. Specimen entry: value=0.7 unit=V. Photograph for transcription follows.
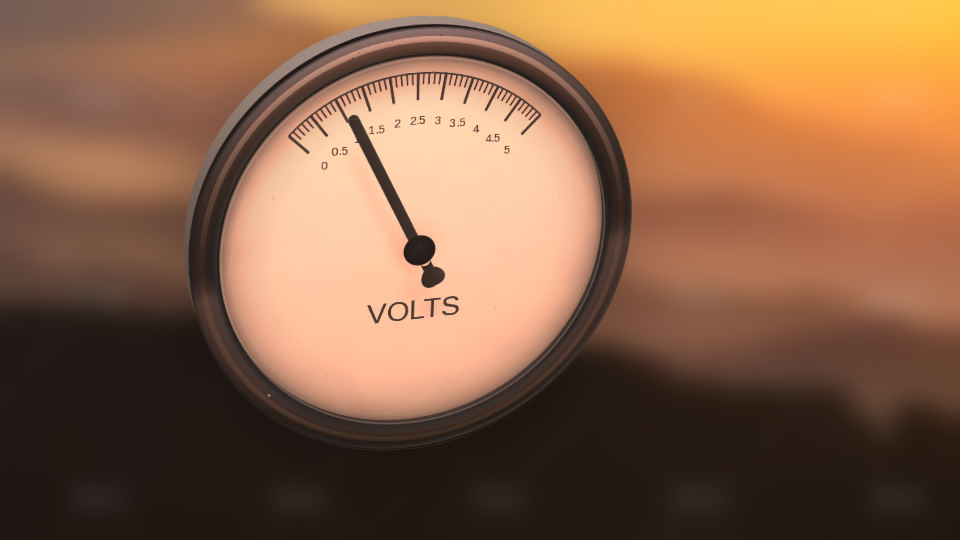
value=1.1 unit=V
